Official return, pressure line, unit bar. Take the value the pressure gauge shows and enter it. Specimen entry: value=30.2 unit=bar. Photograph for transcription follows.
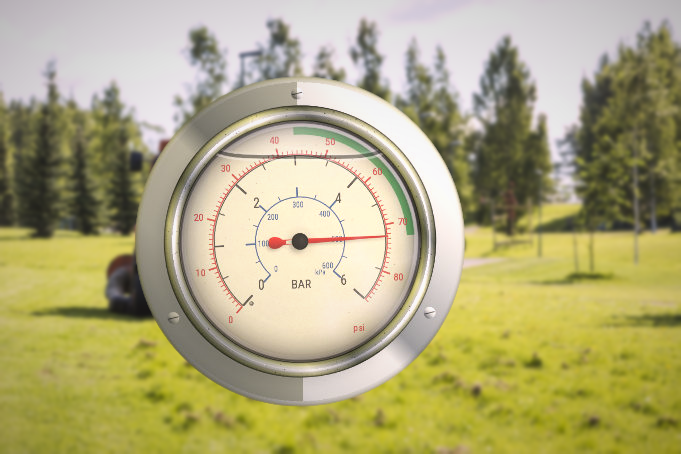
value=5 unit=bar
